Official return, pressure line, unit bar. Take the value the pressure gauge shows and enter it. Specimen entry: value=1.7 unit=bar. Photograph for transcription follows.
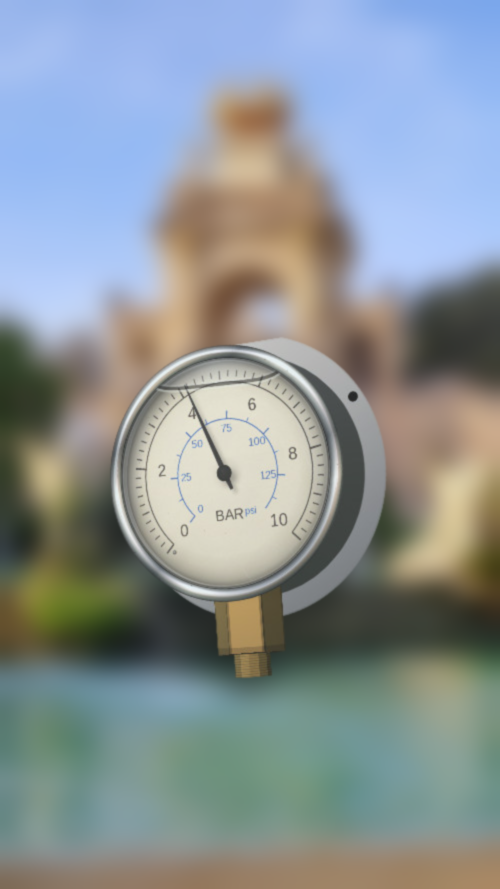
value=4.2 unit=bar
